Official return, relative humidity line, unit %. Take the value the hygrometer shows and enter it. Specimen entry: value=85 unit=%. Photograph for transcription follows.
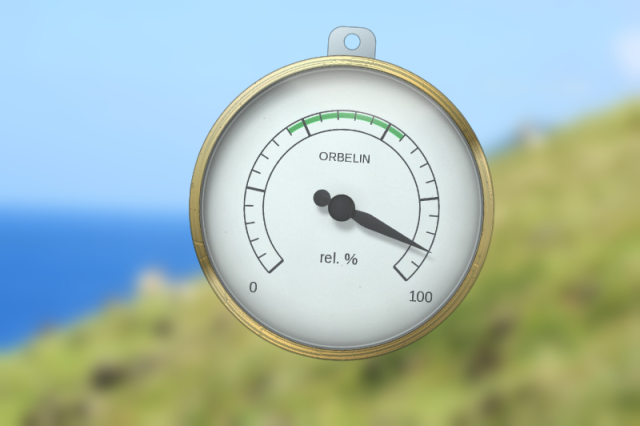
value=92 unit=%
